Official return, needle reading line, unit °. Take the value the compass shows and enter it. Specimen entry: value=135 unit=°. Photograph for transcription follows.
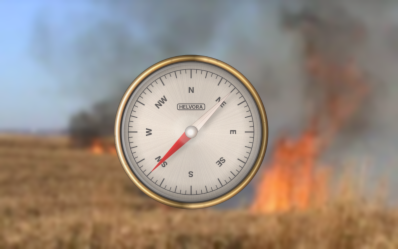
value=225 unit=°
